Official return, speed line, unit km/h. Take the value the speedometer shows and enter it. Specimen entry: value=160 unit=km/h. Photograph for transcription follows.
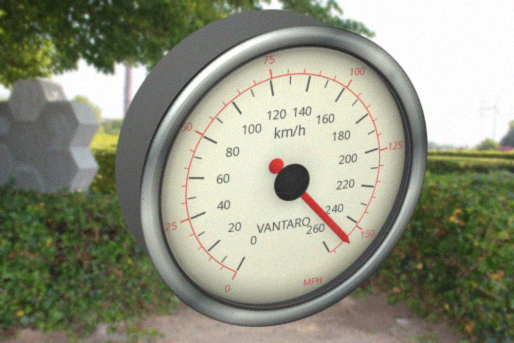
value=250 unit=km/h
